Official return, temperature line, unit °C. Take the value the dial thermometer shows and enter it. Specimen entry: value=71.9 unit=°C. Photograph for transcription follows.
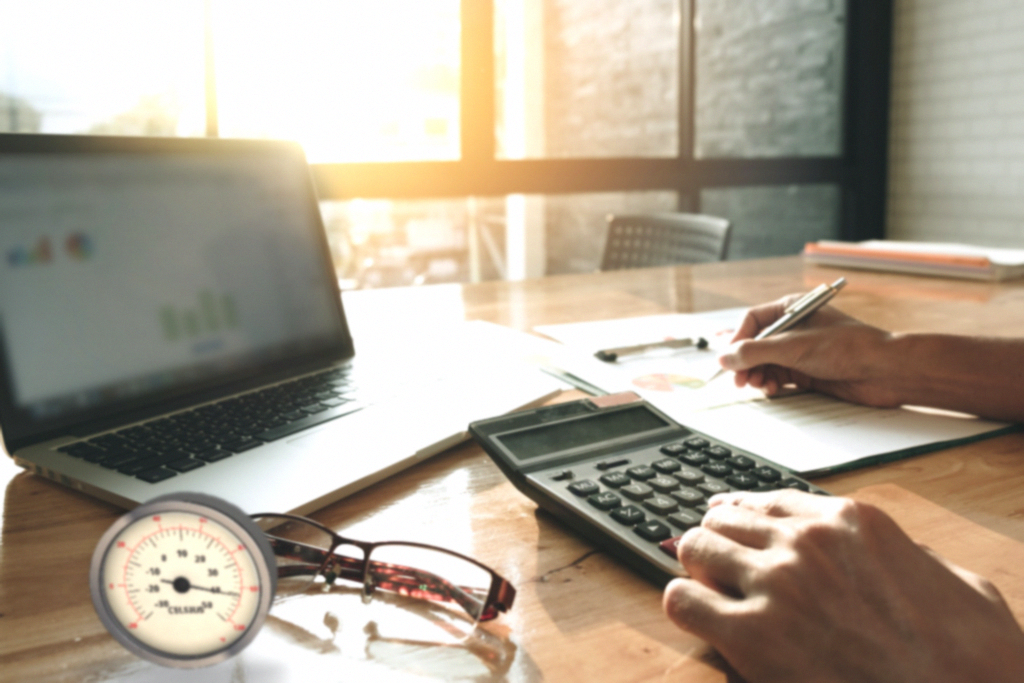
value=40 unit=°C
